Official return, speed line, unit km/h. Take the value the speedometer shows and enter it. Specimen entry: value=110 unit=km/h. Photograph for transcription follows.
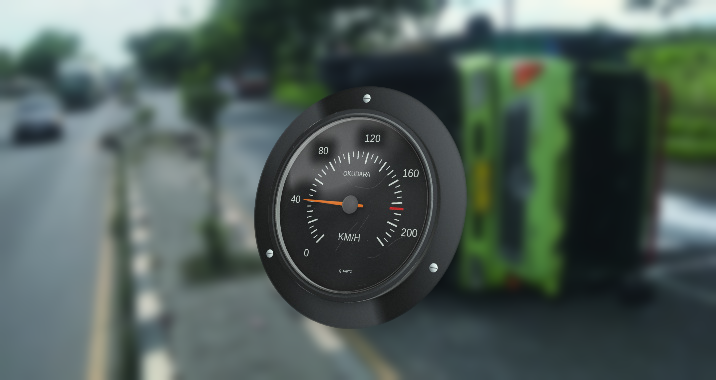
value=40 unit=km/h
